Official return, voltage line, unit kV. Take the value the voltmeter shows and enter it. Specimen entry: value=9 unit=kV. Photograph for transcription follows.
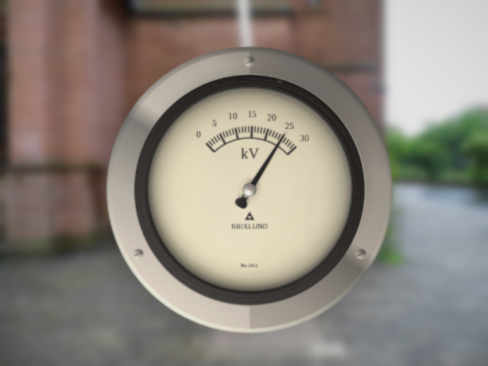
value=25 unit=kV
